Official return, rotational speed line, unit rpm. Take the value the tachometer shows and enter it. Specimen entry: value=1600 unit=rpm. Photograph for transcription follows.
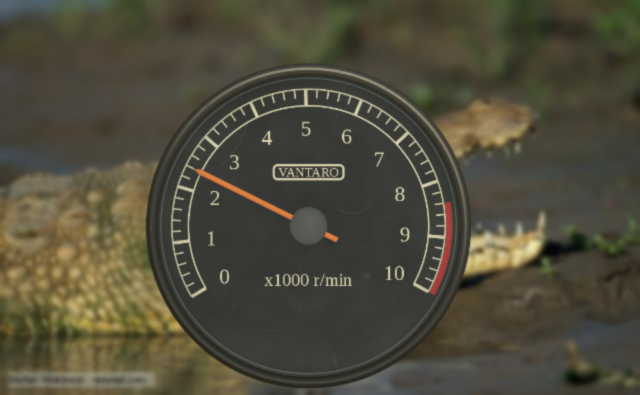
value=2400 unit=rpm
